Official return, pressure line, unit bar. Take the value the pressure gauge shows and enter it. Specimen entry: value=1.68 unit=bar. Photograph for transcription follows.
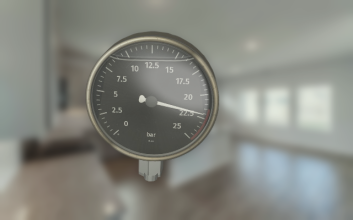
value=22 unit=bar
